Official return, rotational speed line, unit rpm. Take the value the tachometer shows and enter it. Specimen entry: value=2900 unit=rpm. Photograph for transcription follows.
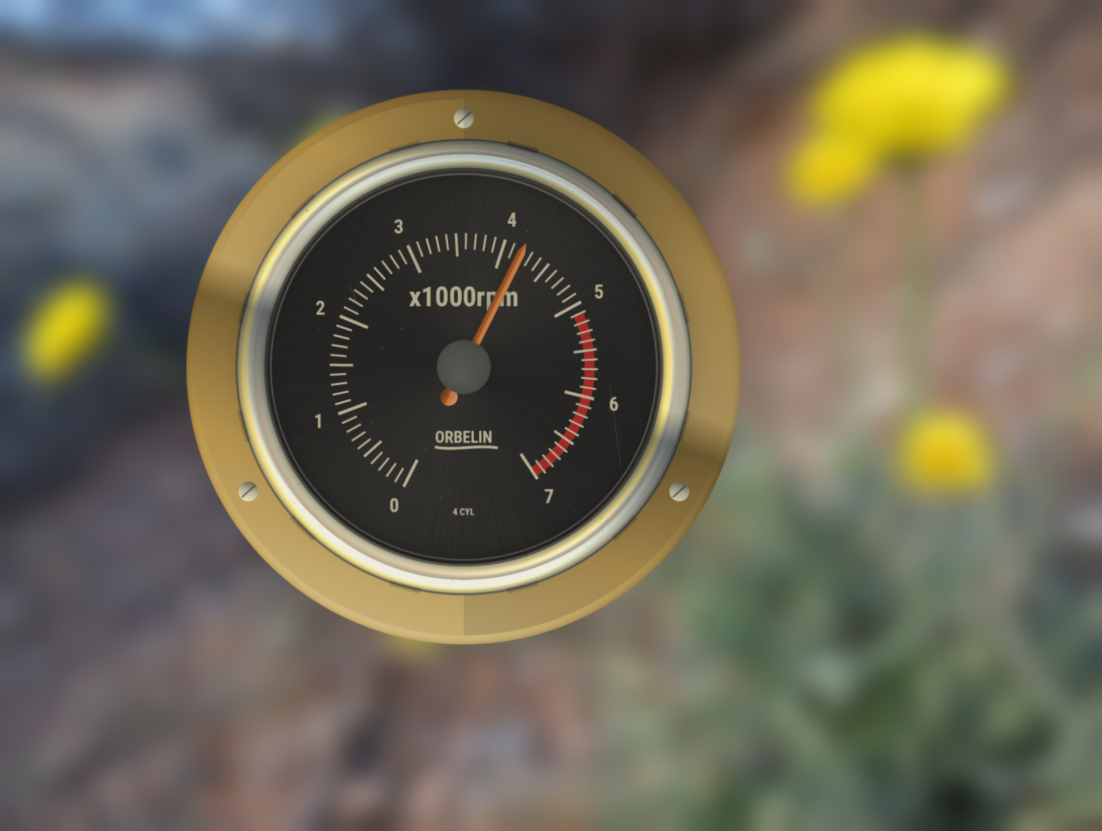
value=4200 unit=rpm
